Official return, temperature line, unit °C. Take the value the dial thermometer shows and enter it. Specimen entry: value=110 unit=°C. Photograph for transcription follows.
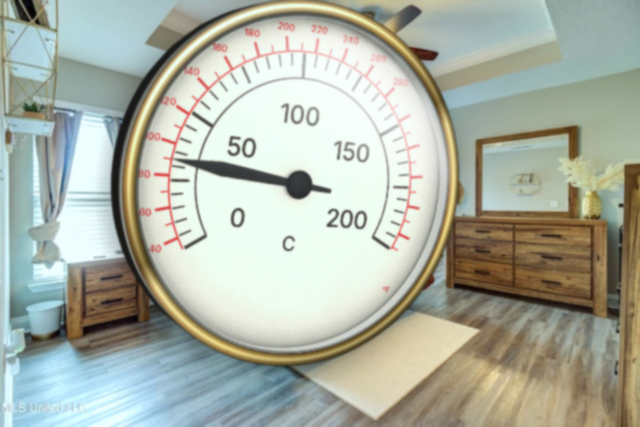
value=32.5 unit=°C
